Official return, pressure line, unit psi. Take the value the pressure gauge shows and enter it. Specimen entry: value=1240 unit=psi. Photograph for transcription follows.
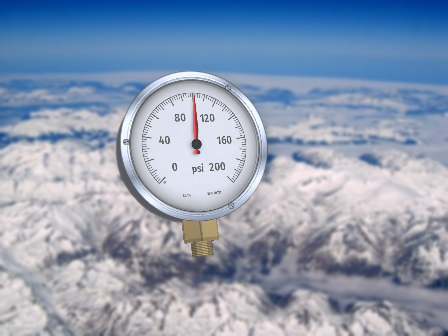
value=100 unit=psi
